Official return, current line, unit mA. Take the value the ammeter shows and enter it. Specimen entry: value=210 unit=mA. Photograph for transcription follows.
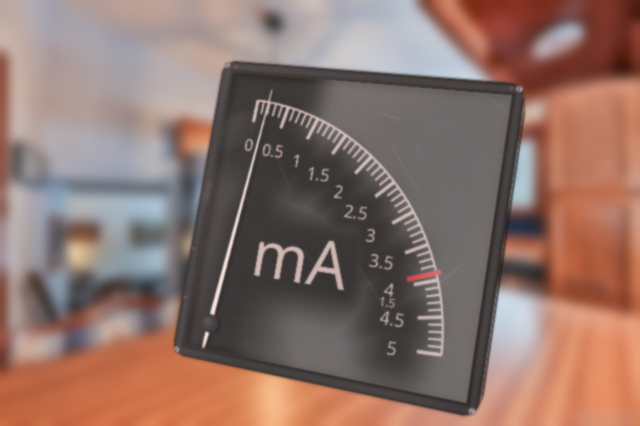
value=0.2 unit=mA
